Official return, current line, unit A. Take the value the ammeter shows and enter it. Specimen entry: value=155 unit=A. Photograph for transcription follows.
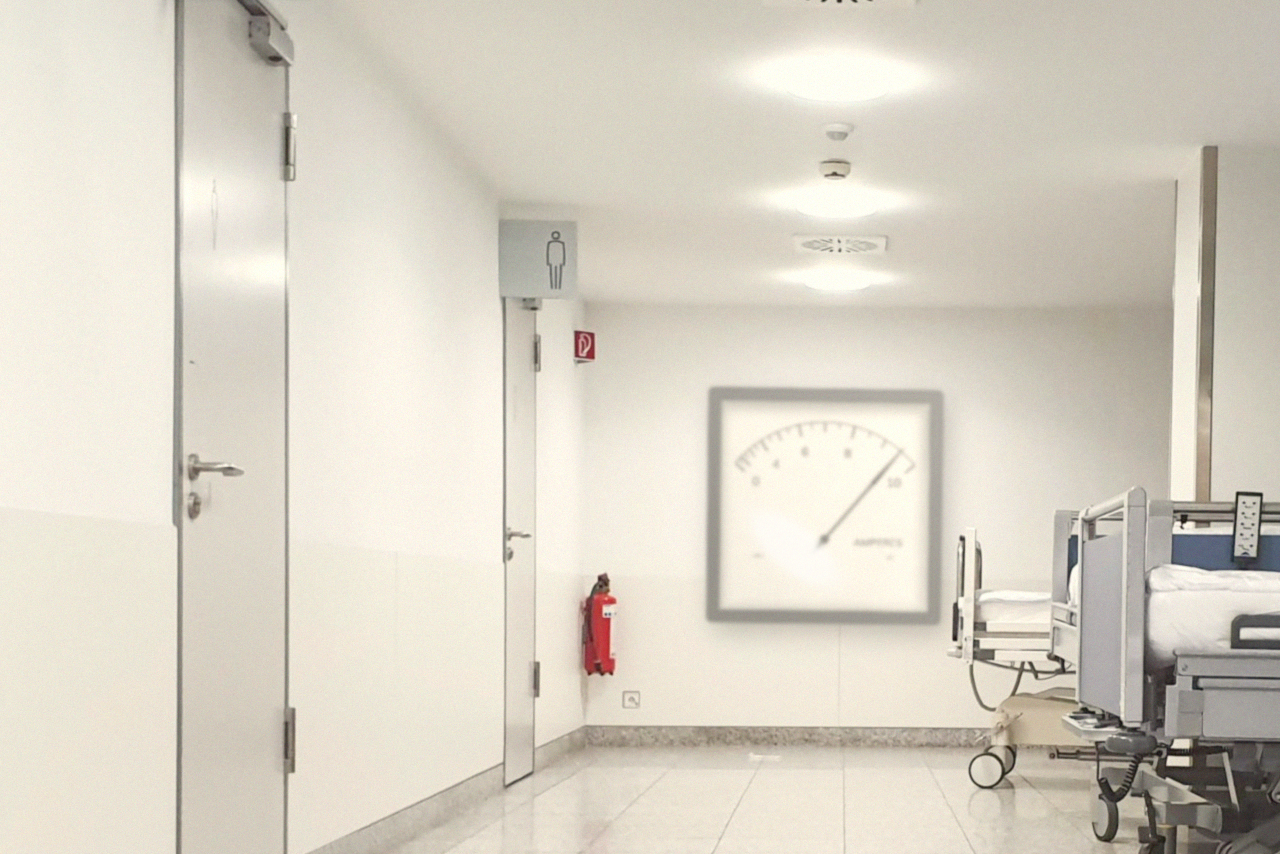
value=9.5 unit=A
